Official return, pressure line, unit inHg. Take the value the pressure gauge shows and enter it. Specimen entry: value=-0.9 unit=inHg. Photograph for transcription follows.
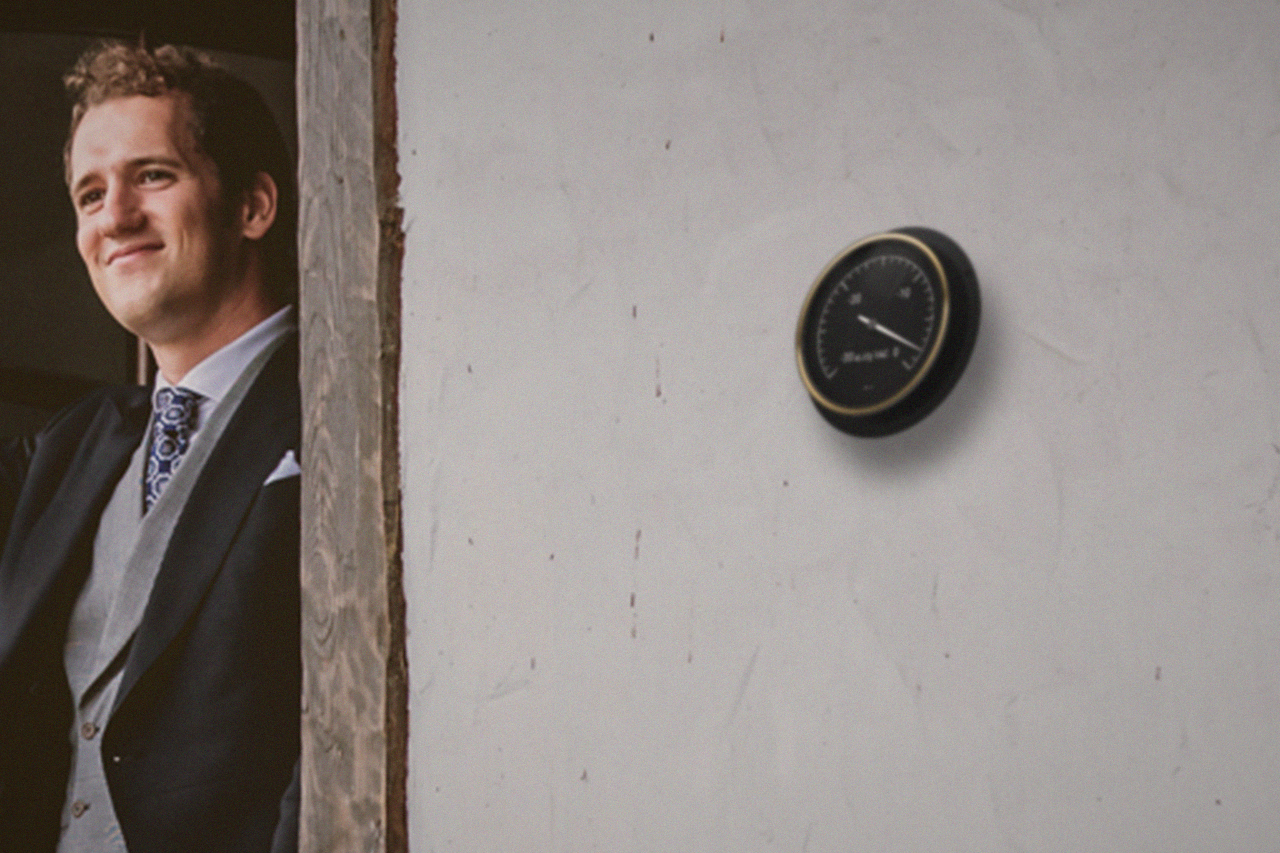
value=-2 unit=inHg
